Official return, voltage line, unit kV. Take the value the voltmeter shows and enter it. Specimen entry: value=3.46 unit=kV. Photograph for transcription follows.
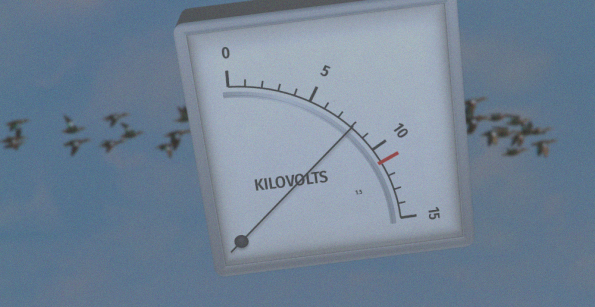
value=8 unit=kV
